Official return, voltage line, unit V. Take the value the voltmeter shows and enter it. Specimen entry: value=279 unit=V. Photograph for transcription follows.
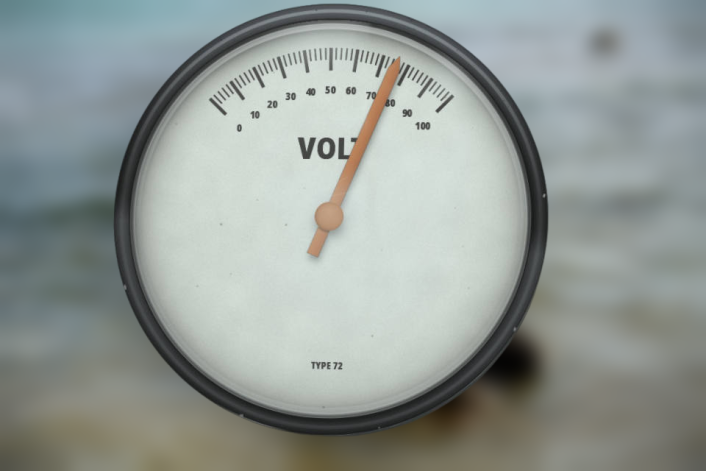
value=76 unit=V
